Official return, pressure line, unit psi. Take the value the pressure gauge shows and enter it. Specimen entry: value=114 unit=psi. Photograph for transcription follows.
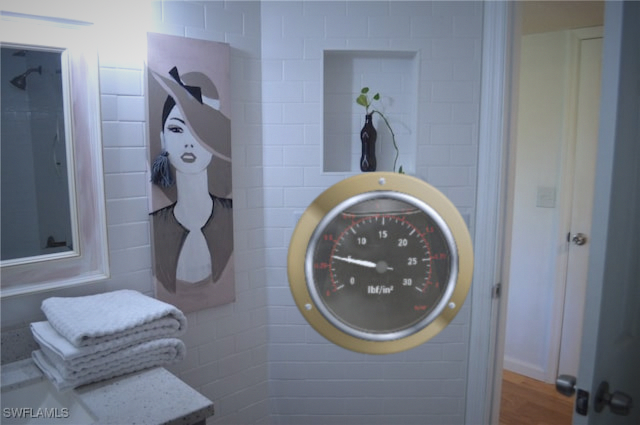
value=5 unit=psi
